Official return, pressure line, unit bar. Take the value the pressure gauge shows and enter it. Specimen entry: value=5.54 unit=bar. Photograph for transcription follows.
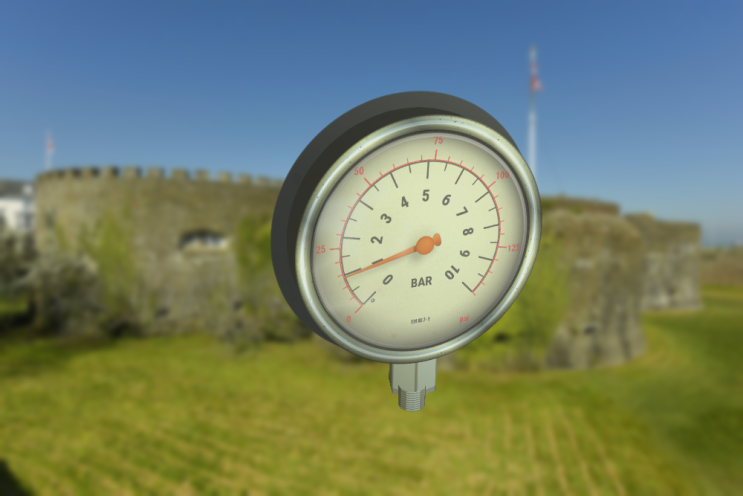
value=1 unit=bar
